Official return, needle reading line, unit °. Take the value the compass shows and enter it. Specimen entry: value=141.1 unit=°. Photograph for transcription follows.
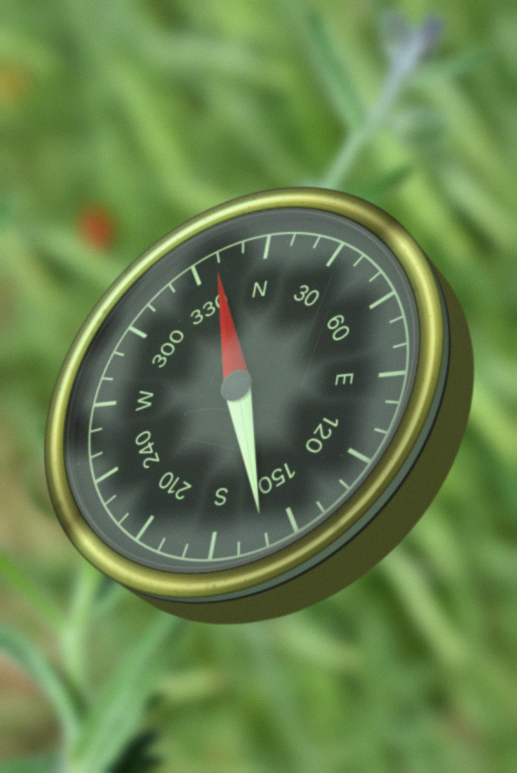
value=340 unit=°
